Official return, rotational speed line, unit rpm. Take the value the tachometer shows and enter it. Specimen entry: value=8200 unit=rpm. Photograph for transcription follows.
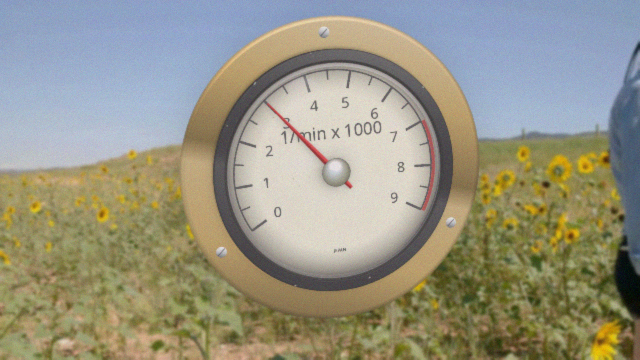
value=3000 unit=rpm
